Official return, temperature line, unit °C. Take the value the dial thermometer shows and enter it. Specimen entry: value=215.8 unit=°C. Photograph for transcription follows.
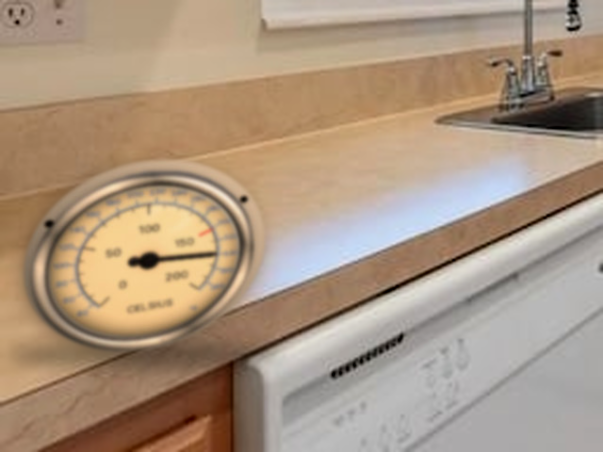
value=170 unit=°C
